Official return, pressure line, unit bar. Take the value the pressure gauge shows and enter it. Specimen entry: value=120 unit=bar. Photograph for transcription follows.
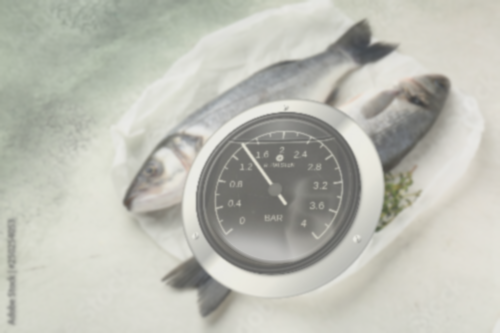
value=1.4 unit=bar
